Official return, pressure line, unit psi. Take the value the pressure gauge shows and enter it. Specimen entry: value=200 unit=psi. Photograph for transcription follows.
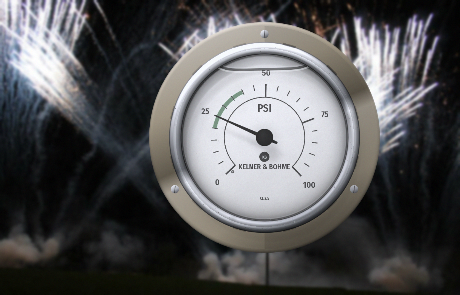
value=25 unit=psi
